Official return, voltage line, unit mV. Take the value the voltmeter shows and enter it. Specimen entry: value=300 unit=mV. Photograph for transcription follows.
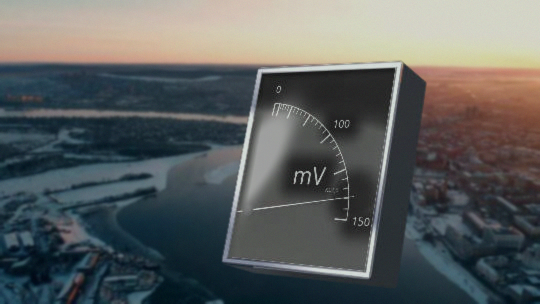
value=140 unit=mV
